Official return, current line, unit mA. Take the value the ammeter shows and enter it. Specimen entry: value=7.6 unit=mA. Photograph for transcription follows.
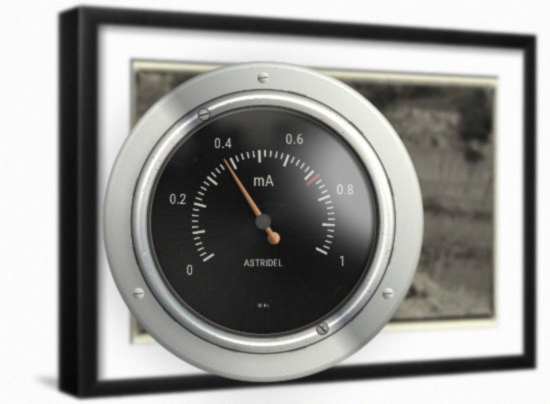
value=0.38 unit=mA
